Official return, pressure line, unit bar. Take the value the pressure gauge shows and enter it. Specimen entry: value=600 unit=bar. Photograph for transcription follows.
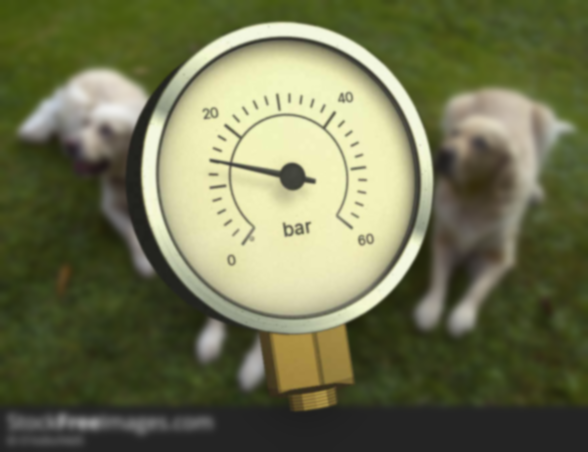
value=14 unit=bar
